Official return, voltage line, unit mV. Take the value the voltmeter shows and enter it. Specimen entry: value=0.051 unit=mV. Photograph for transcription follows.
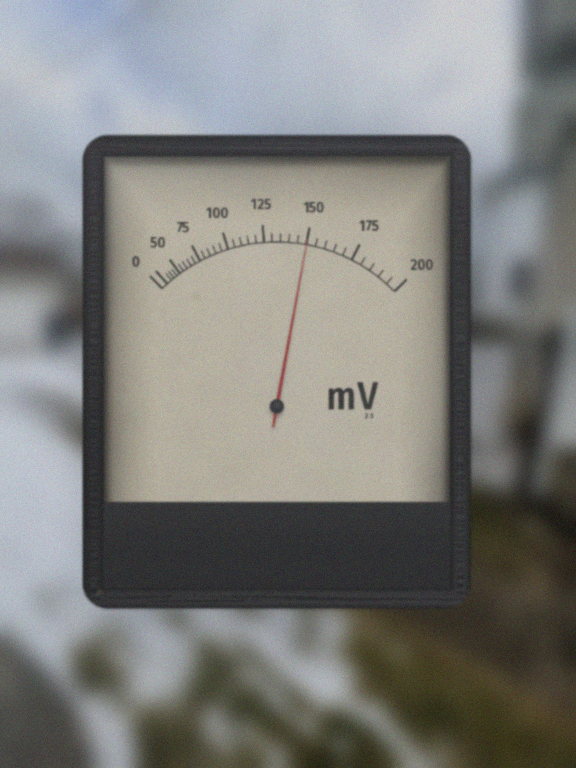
value=150 unit=mV
